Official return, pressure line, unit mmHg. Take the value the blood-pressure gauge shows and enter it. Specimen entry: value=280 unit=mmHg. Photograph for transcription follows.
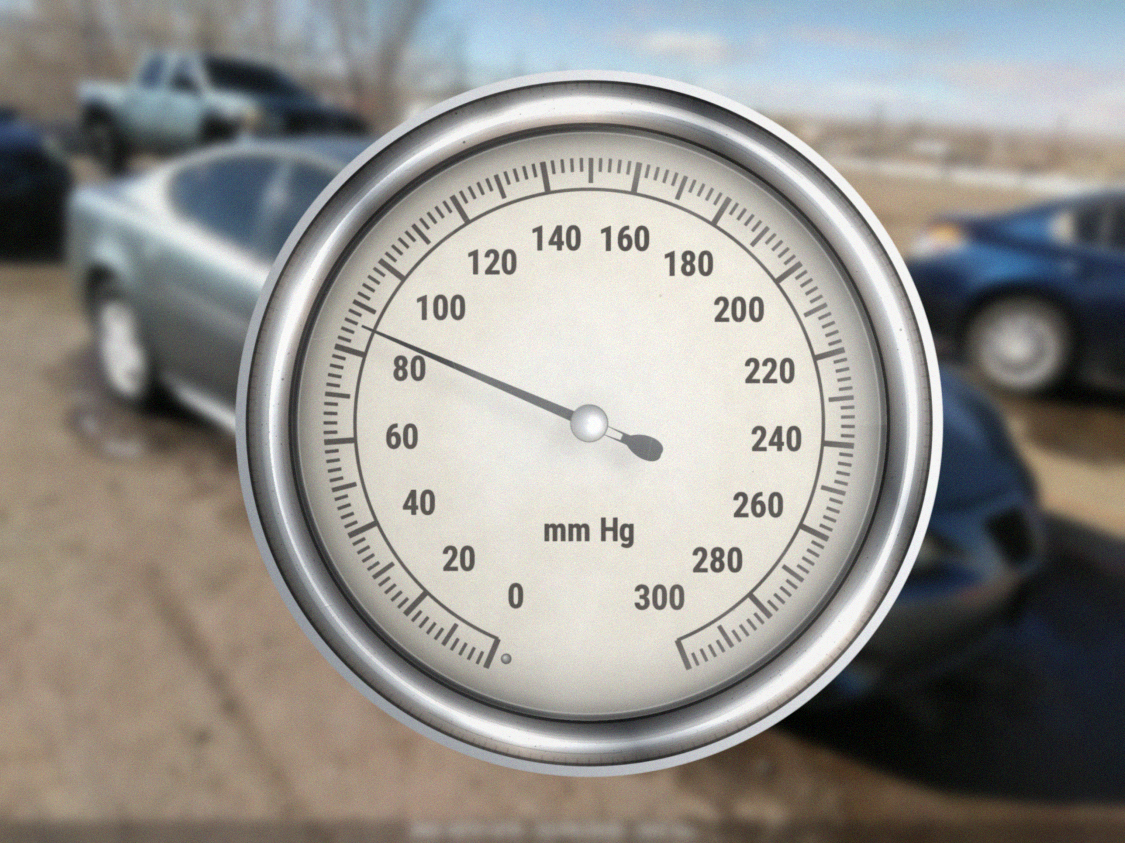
value=86 unit=mmHg
